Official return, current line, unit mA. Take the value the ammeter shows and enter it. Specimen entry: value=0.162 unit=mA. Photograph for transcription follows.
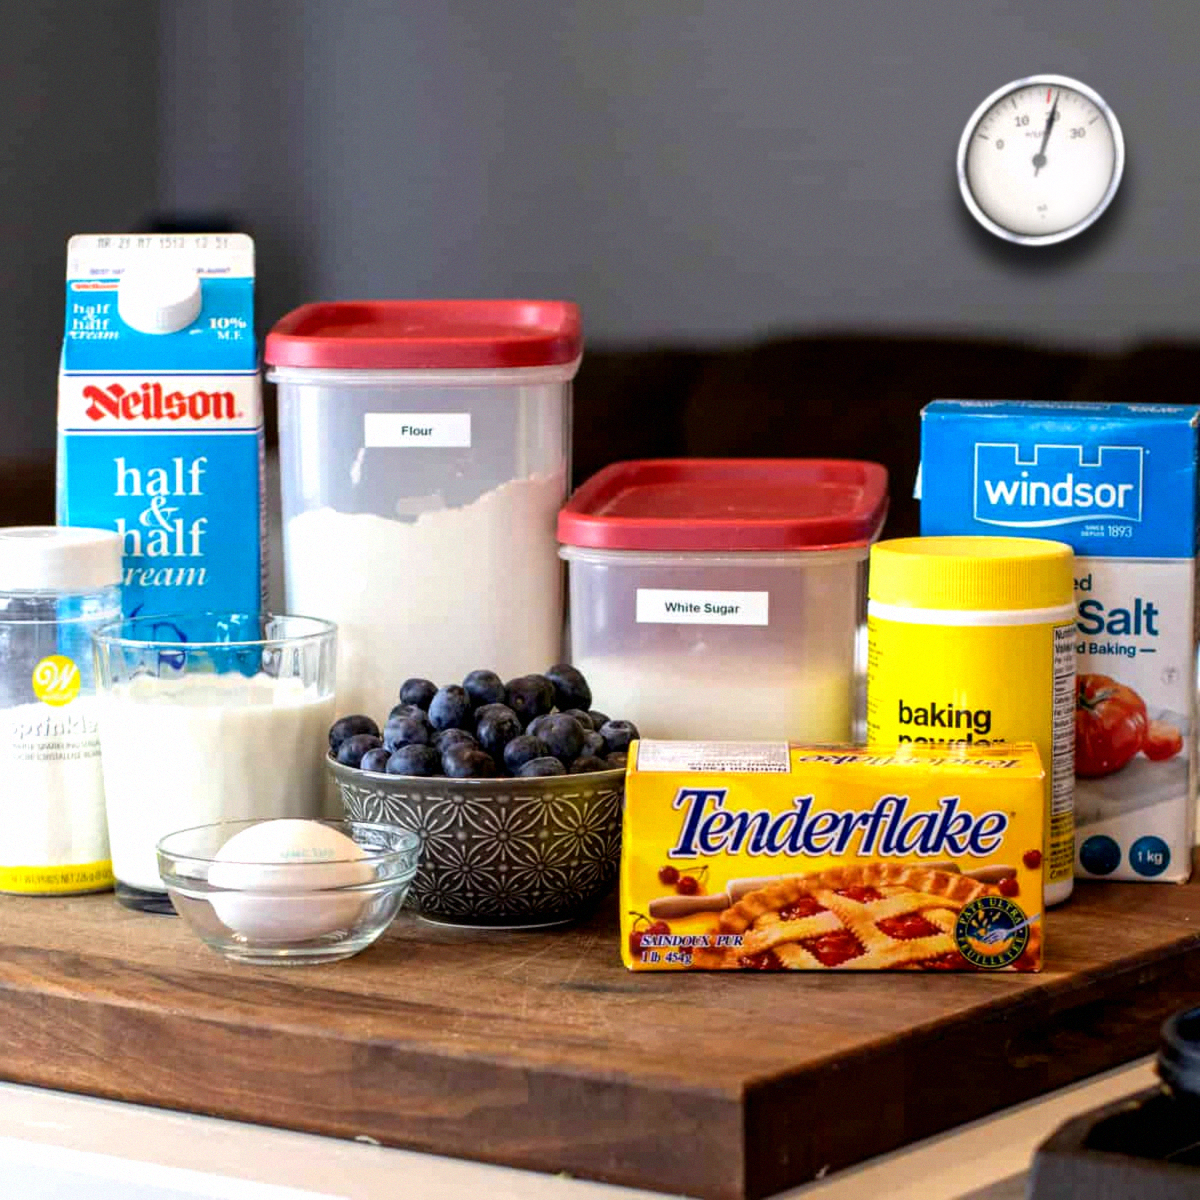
value=20 unit=mA
